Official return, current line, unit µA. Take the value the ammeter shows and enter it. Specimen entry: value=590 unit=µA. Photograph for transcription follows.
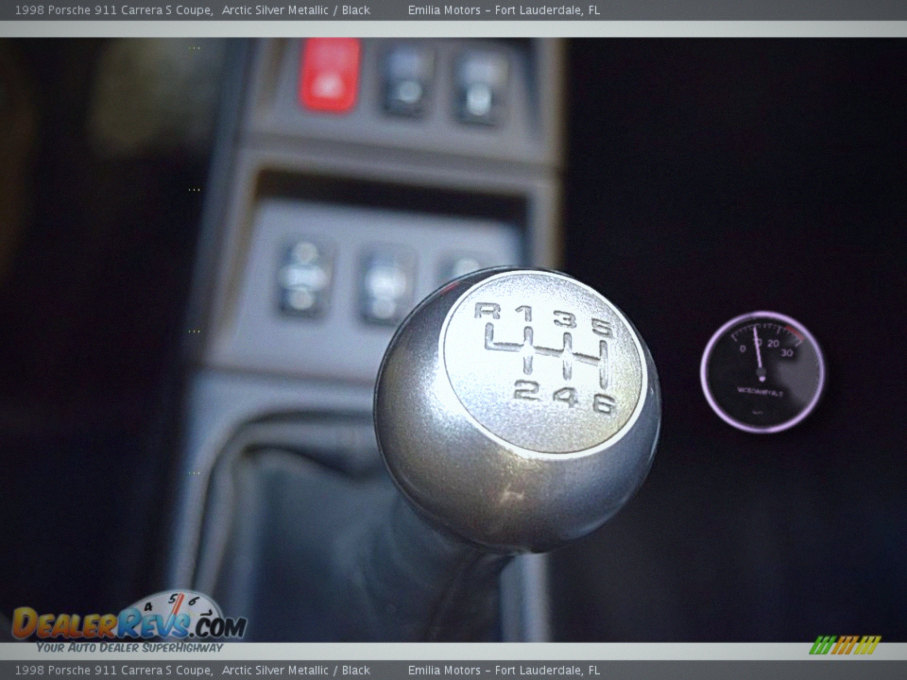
value=10 unit=µA
